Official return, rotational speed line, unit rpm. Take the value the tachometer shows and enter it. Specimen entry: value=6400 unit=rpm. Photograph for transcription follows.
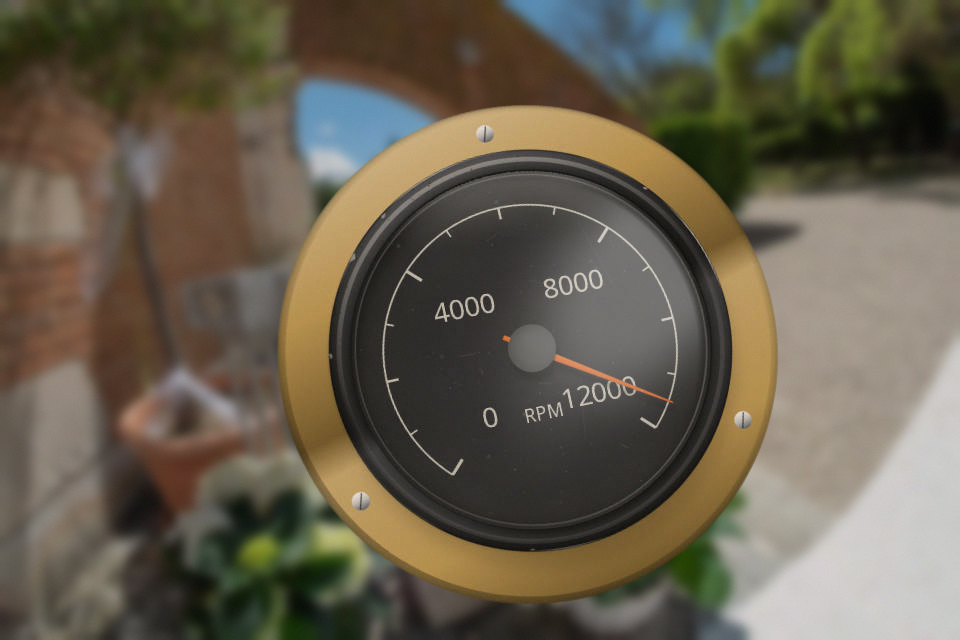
value=11500 unit=rpm
